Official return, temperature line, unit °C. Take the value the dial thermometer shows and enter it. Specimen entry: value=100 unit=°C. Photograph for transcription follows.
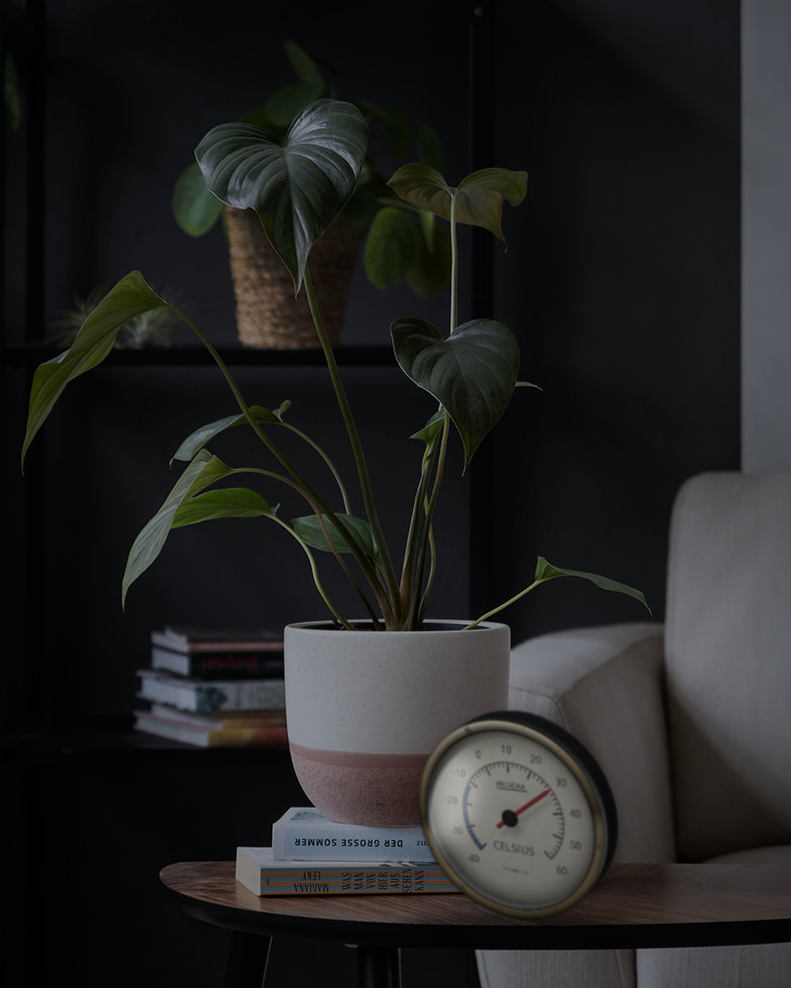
value=30 unit=°C
